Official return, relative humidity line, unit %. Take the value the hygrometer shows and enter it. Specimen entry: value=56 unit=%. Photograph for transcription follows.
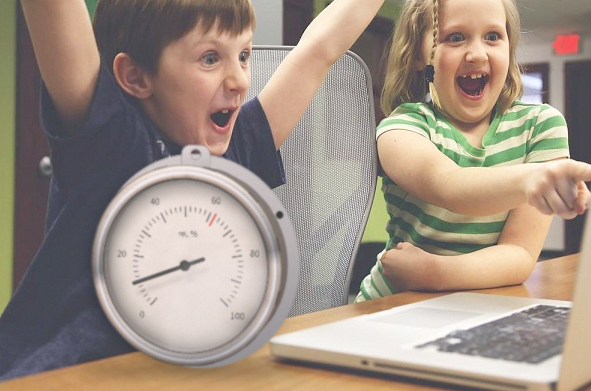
value=10 unit=%
